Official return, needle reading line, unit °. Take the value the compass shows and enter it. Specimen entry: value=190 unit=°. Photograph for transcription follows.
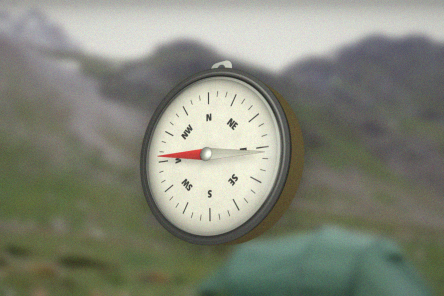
value=275 unit=°
